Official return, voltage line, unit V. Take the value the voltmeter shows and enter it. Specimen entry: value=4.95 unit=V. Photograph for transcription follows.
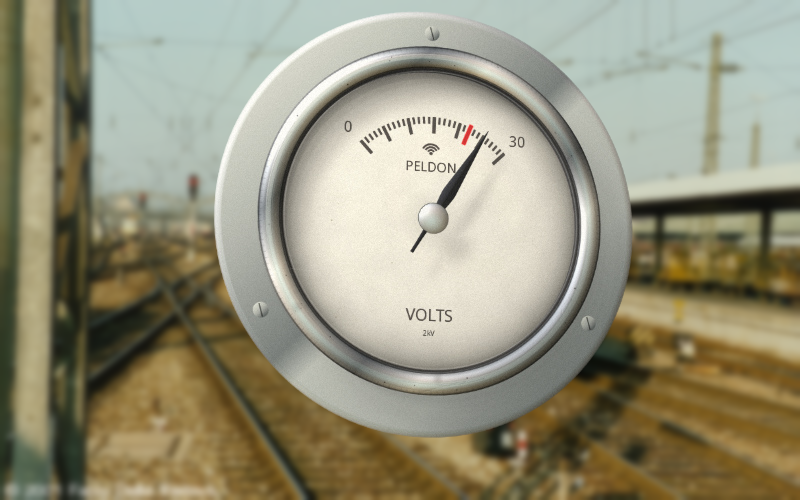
value=25 unit=V
